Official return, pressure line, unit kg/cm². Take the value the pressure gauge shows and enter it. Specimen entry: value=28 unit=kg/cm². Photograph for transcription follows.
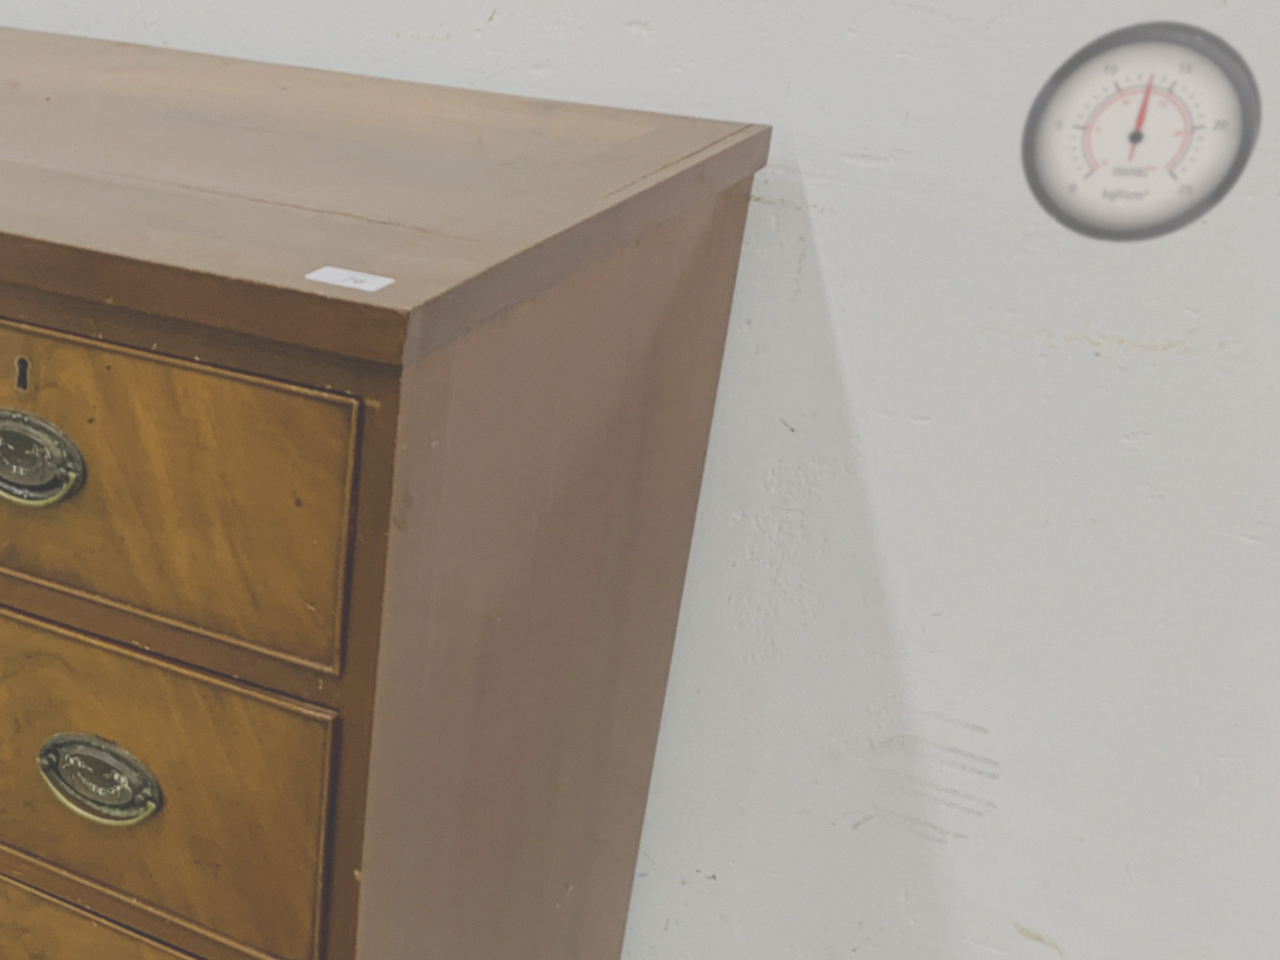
value=13 unit=kg/cm²
